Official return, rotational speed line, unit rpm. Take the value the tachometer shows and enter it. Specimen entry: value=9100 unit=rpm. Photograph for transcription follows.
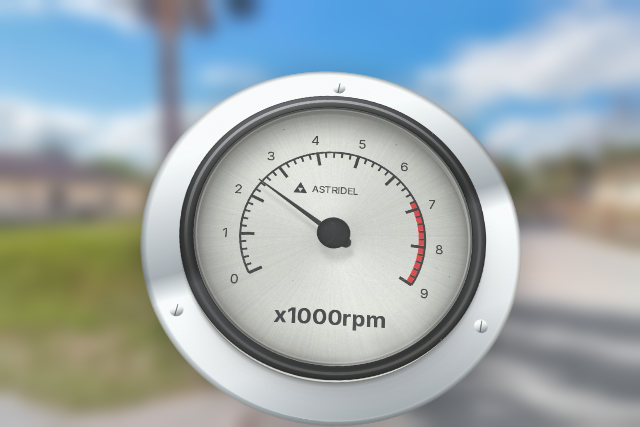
value=2400 unit=rpm
